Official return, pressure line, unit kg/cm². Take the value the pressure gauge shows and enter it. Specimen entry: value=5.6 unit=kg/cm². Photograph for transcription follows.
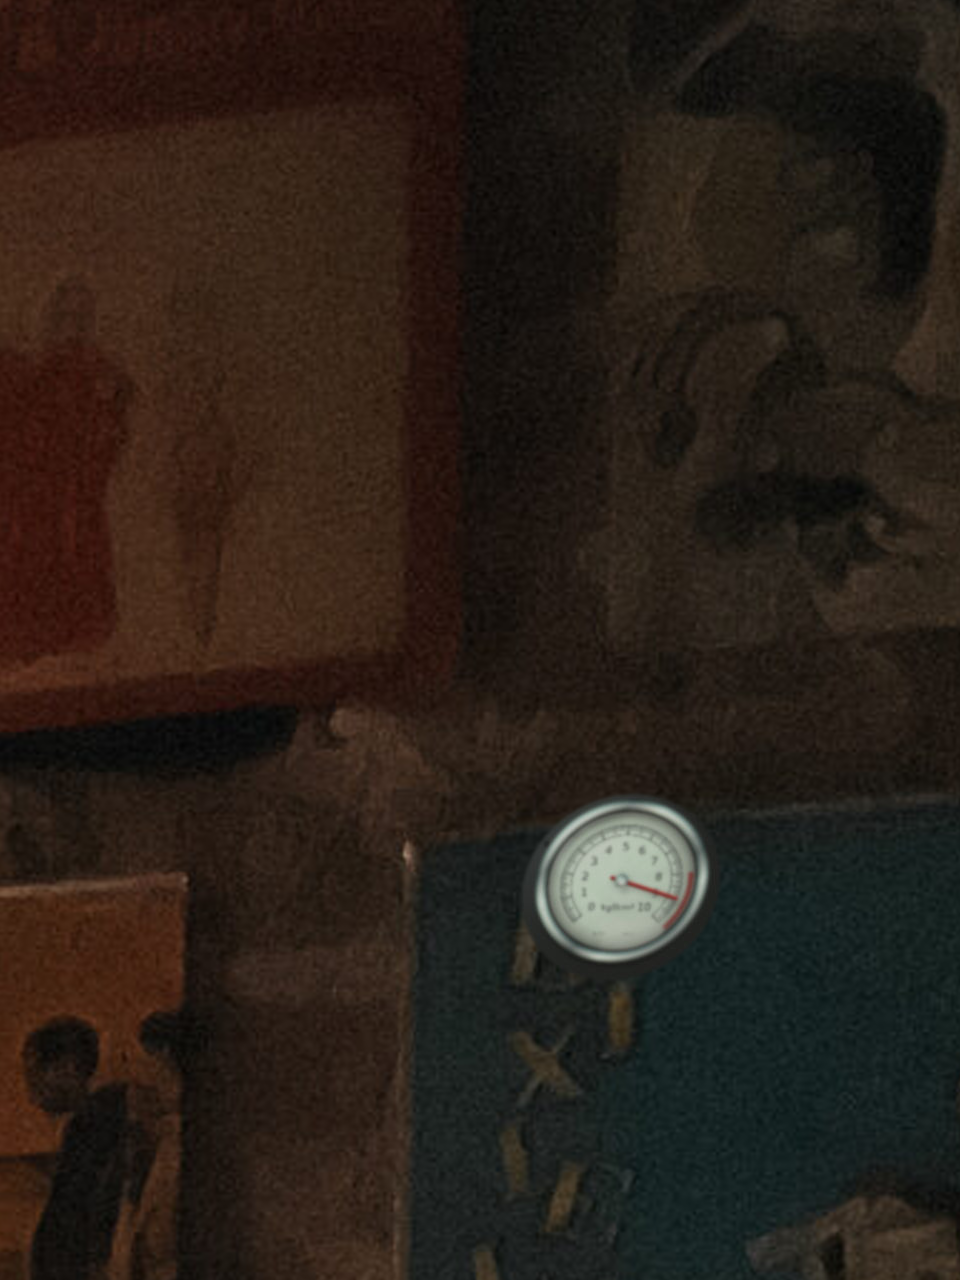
value=9 unit=kg/cm²
